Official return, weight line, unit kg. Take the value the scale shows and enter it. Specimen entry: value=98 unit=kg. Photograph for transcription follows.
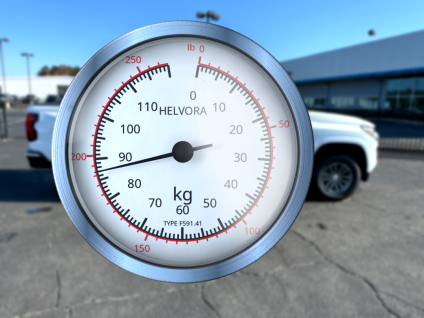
value=87 unit=kg
